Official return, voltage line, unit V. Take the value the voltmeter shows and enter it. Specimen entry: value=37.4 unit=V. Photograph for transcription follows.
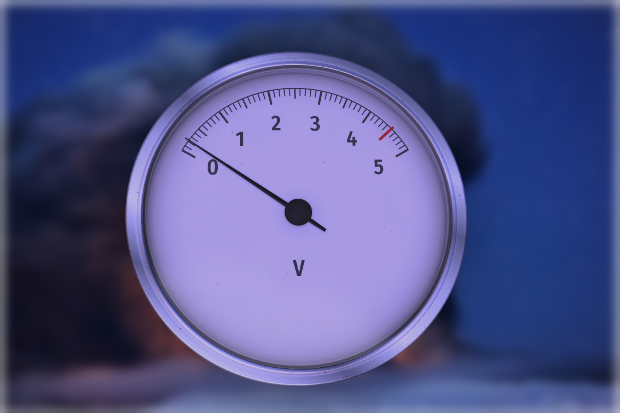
value=0.2 unit=V
